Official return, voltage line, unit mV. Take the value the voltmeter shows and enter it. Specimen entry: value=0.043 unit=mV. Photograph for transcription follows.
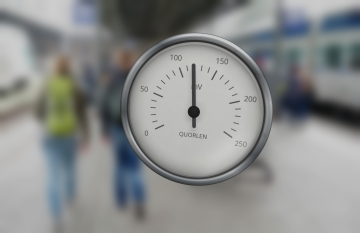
value=120 unit=mV
